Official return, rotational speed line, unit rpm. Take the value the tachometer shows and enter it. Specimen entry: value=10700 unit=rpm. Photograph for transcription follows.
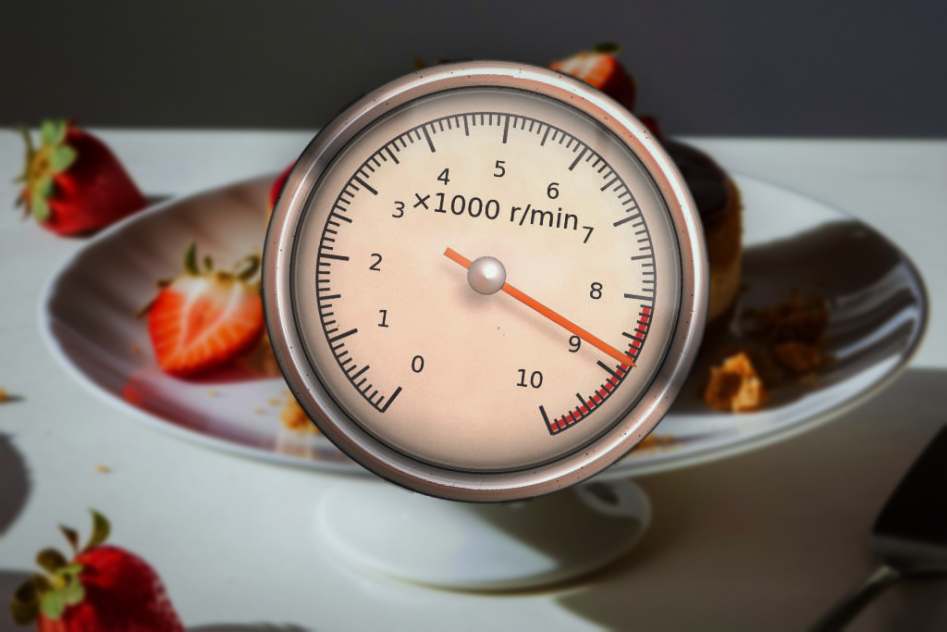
value=8800 unit=rpm
